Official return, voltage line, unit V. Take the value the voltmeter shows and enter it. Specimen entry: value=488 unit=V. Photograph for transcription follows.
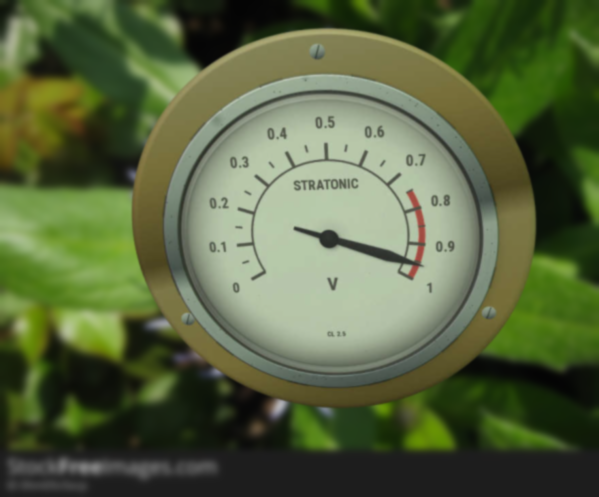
value=0.95 unit=V
